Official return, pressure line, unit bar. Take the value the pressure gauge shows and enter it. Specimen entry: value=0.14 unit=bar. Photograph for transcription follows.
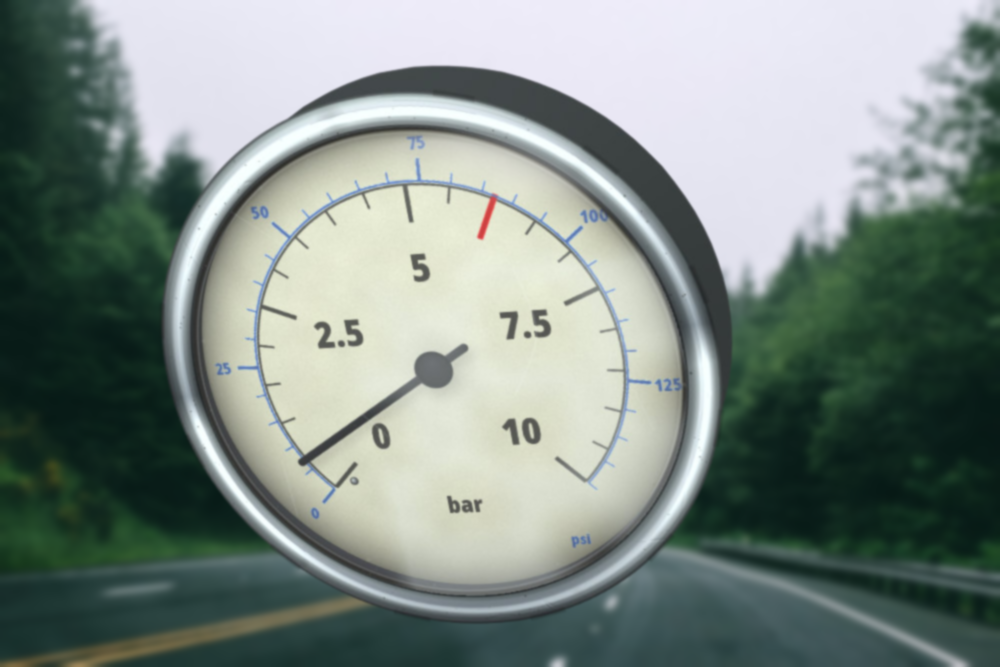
value=0.5 unit=bar
